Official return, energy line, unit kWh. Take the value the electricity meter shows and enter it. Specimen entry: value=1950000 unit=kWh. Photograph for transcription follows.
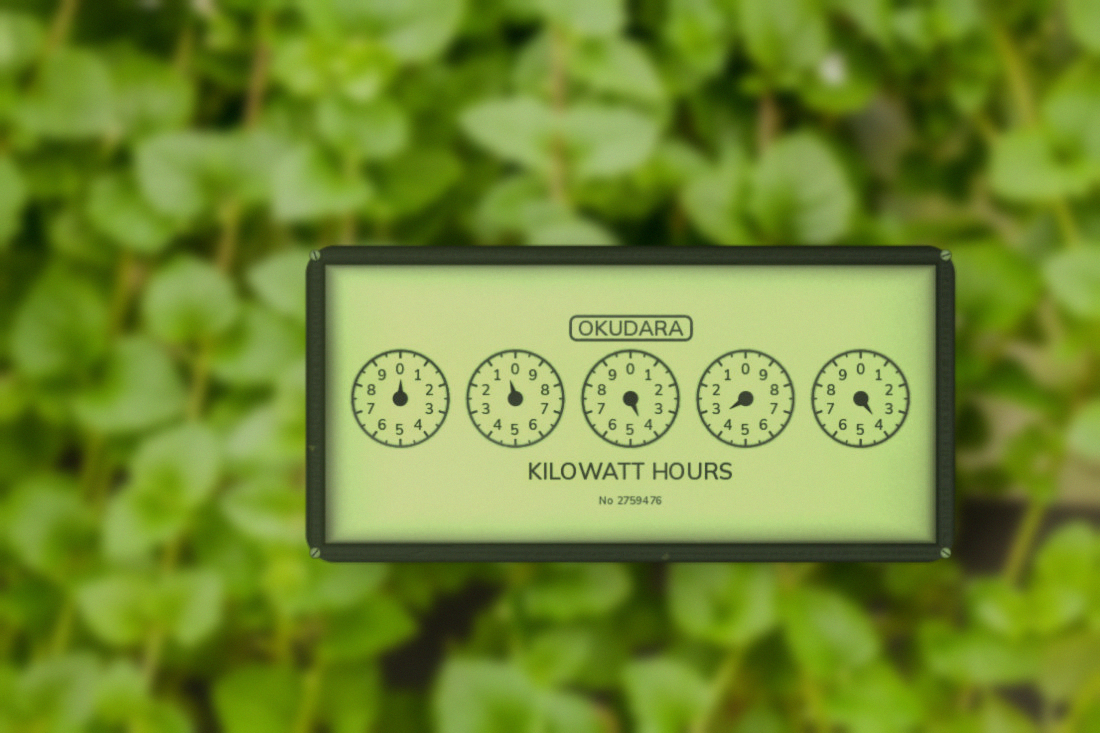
value=434 unit=kWh
